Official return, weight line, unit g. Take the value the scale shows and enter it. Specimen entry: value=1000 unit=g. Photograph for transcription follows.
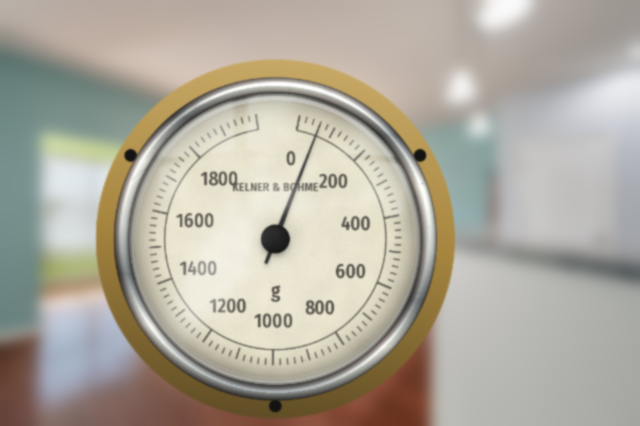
value=60 unit=g
